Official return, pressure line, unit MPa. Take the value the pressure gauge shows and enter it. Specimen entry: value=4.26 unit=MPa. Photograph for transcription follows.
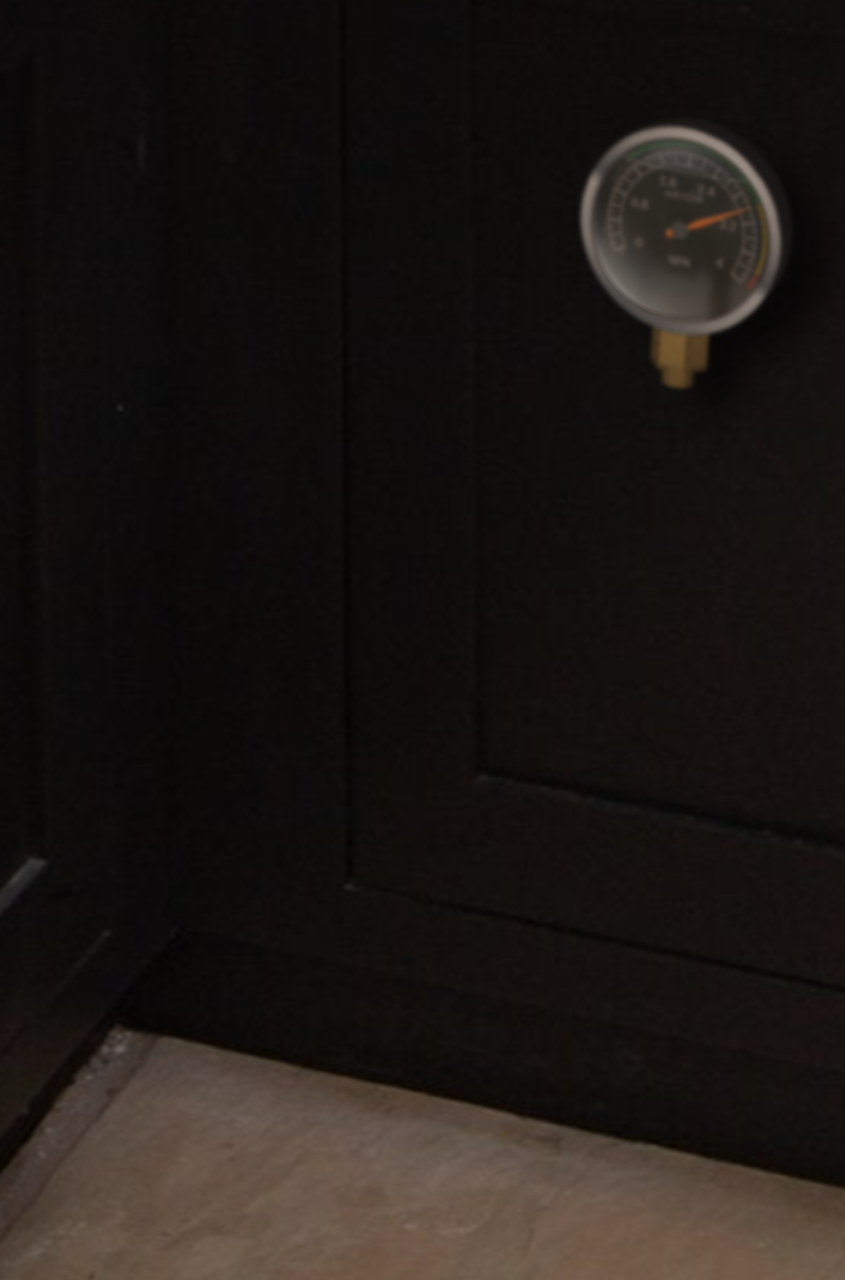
value=3 unit=MPa
